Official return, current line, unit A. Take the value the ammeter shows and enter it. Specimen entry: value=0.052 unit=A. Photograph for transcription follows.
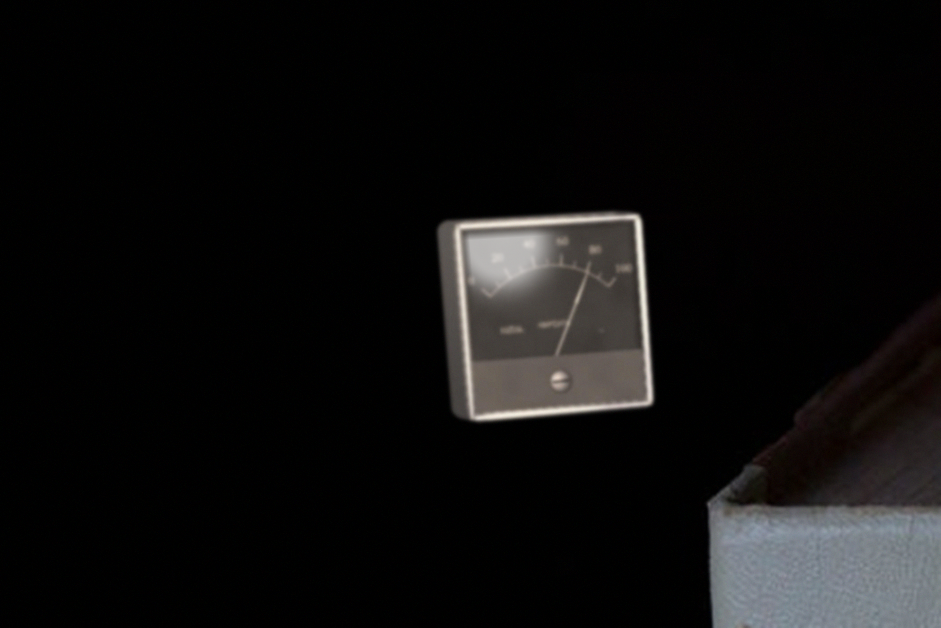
value=80 unit=A
